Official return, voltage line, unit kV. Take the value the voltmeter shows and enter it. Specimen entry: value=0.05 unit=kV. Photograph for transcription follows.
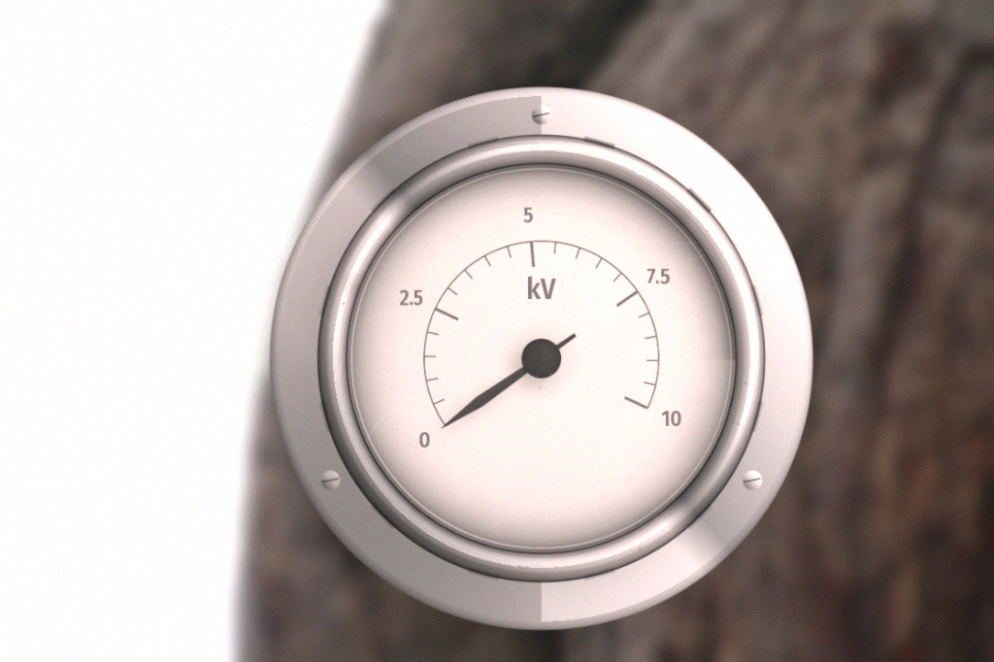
value=0 unit=kV
